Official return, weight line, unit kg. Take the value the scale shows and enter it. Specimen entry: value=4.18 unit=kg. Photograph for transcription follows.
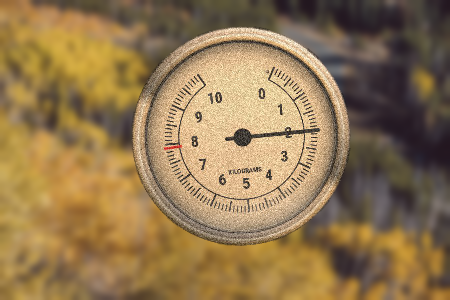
value=2 unit=kg
